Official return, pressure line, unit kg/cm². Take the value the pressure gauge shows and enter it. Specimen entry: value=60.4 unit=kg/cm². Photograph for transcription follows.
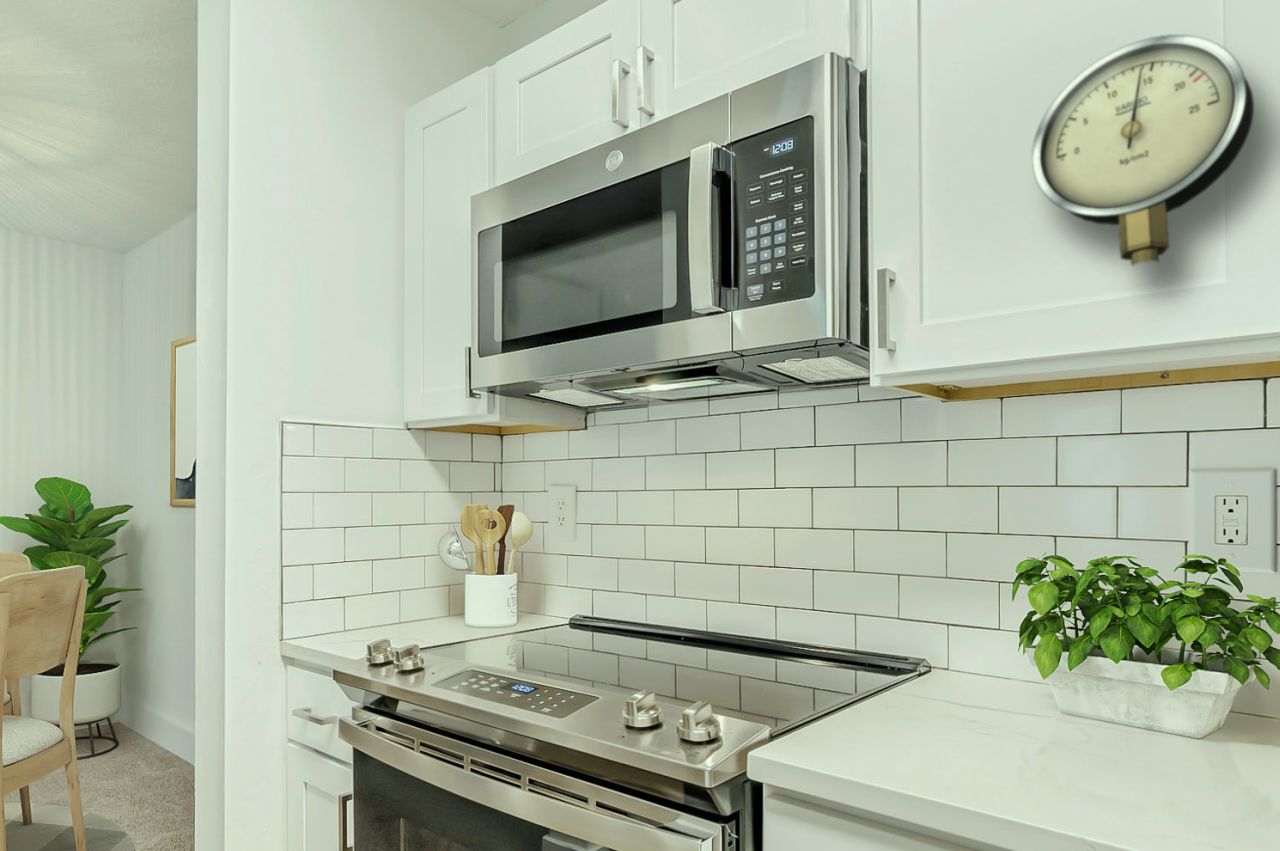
value=14 unit=kg/cm²
